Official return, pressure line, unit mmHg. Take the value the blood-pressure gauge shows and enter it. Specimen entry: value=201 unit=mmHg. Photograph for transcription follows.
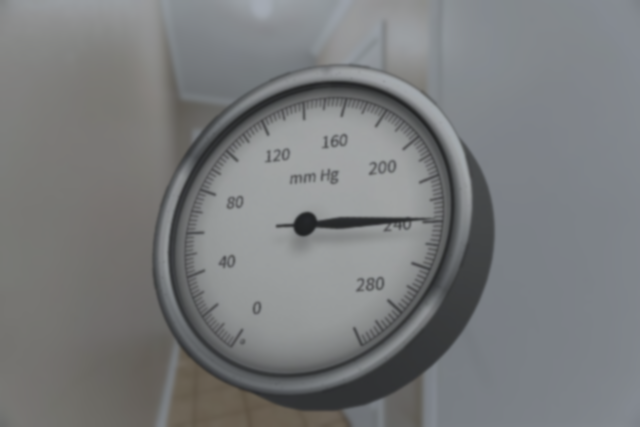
value=240 unit=mmHg
